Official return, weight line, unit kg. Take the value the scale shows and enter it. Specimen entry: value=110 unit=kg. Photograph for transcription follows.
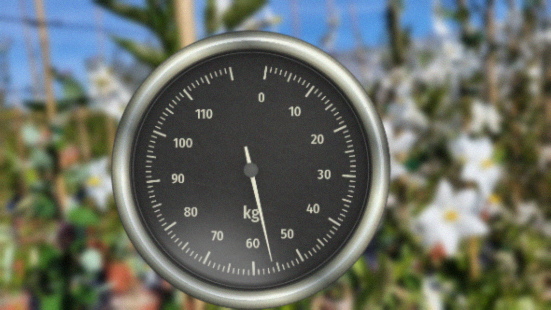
value=56 unit=kg
